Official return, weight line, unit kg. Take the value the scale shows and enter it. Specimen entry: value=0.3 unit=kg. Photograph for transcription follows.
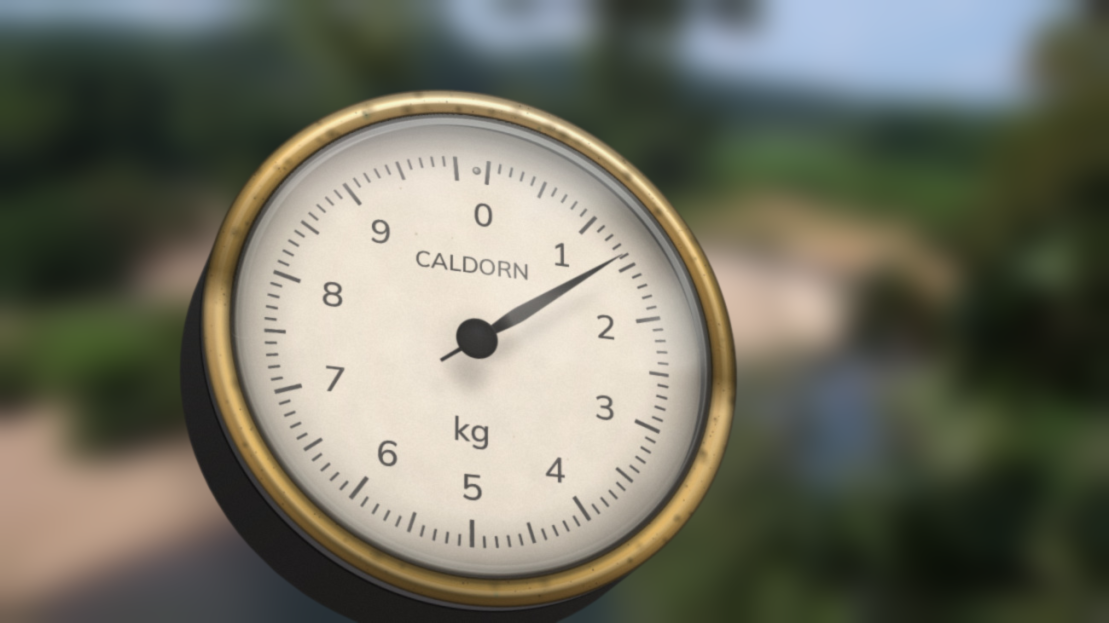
value=1.4 unit=kg
